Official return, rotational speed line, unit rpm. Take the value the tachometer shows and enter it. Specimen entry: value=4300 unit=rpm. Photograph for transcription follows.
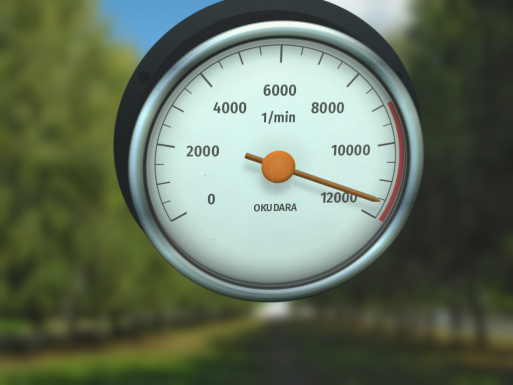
value=11500 unit=rpm
